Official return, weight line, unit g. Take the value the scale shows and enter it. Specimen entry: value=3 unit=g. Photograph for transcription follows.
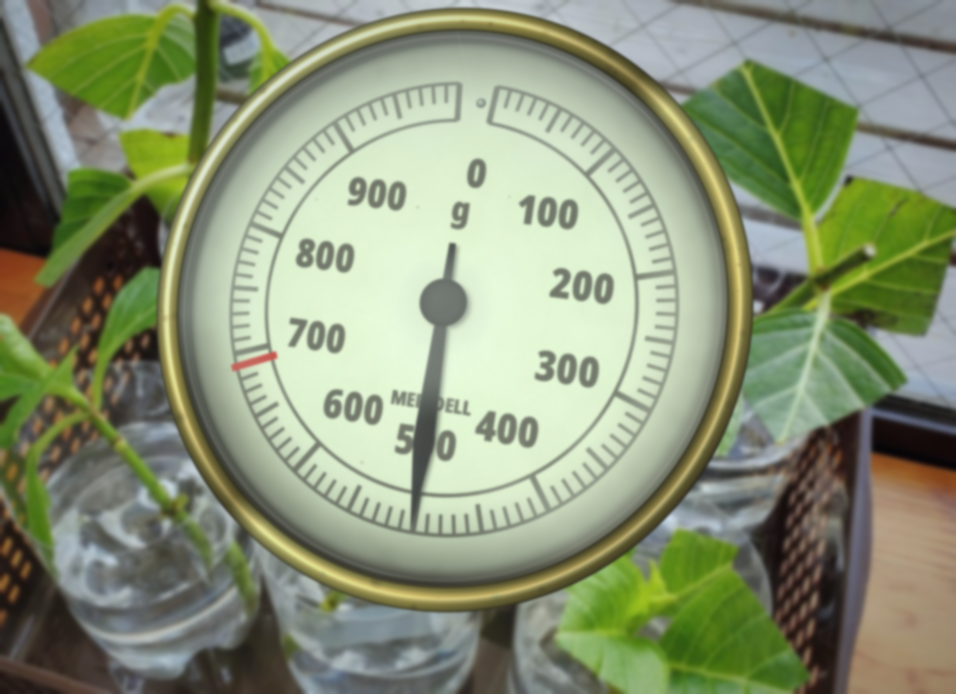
value=500 unit=g
